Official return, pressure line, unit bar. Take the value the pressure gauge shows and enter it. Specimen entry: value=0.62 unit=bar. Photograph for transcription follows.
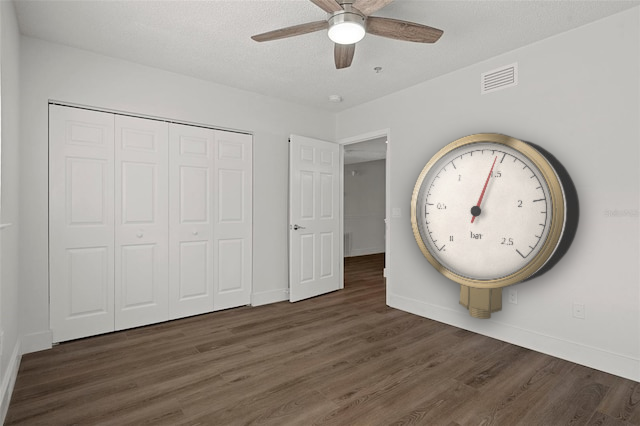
value=1.45 unit=bar
